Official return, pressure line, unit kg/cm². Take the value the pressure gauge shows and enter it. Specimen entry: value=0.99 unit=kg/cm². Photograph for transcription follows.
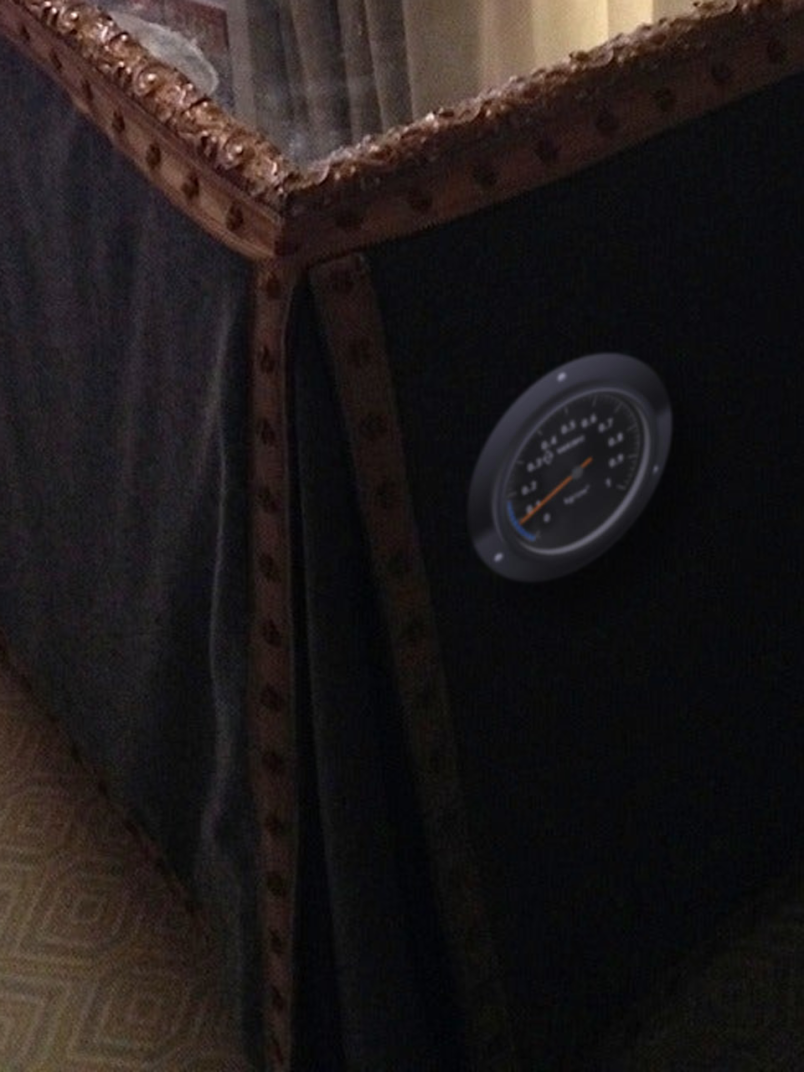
value=0.1 unit=kg/cm²
